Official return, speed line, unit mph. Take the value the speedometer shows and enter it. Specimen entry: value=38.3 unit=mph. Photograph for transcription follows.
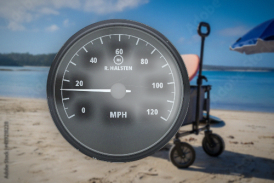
value=15 unit=mph
